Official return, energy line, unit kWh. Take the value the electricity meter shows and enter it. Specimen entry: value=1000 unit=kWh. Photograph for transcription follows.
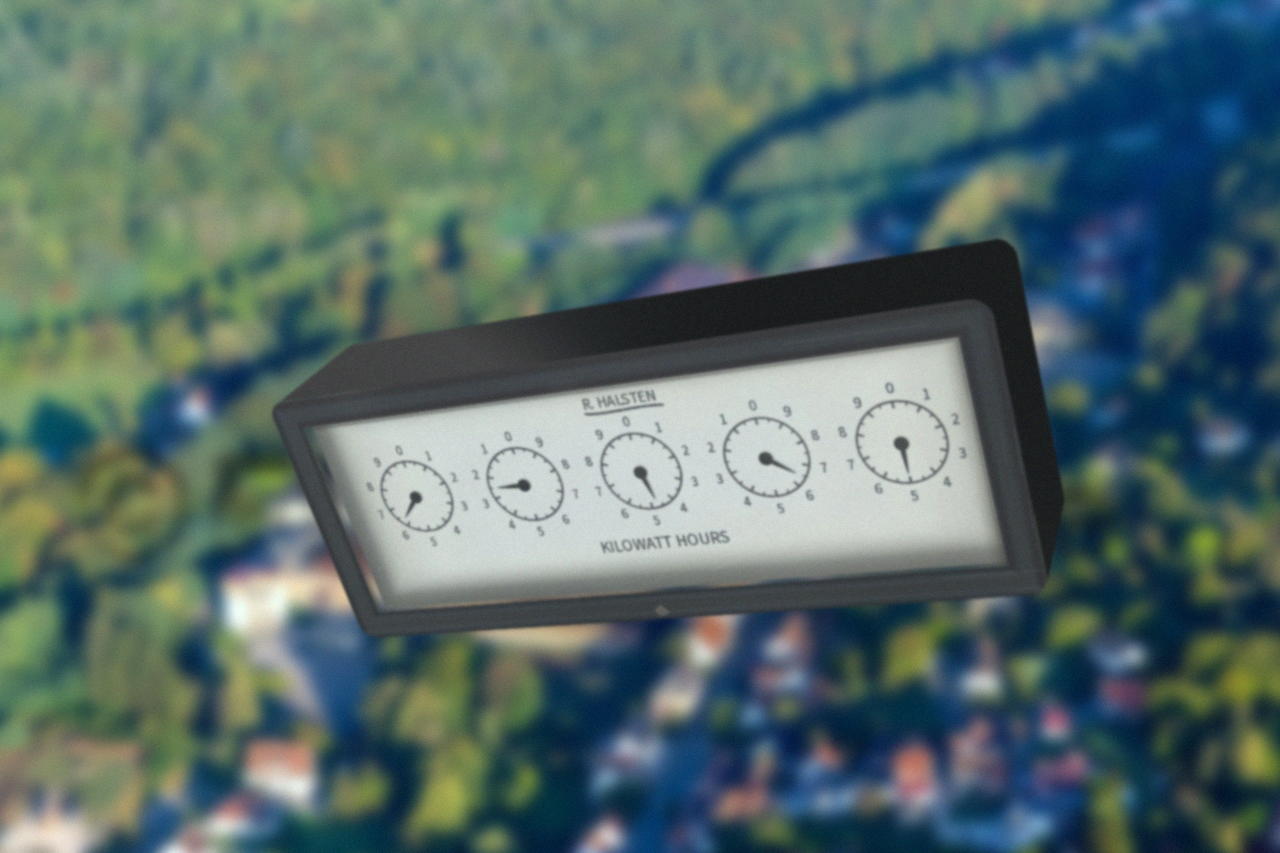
value=62465 unit=kWh
